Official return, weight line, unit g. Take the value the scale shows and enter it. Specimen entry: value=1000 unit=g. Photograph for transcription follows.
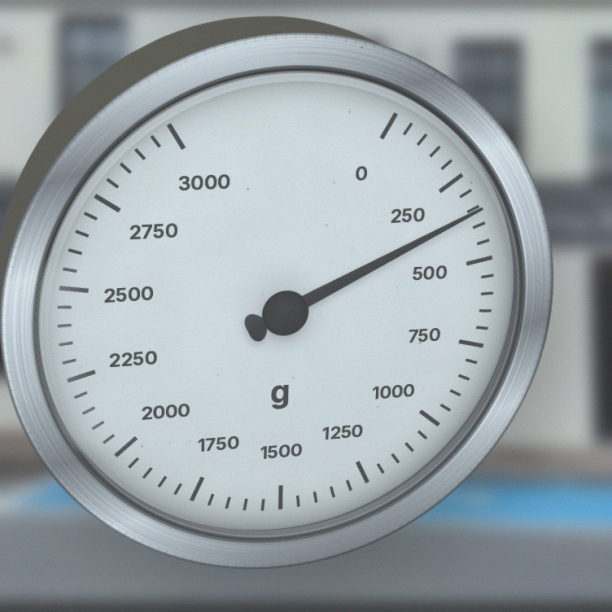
value=350 unit=g
